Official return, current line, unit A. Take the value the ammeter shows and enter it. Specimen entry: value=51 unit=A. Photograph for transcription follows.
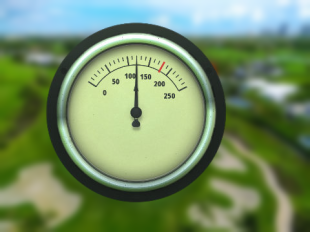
value=120 unit=A
